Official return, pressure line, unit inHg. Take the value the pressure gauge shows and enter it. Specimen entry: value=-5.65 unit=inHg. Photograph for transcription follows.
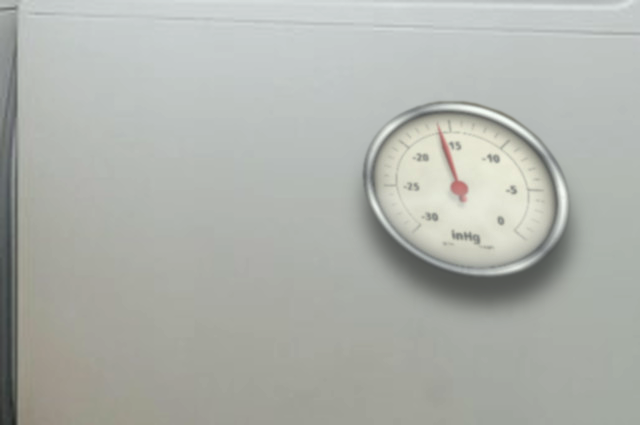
value=-16 unit=inHg
